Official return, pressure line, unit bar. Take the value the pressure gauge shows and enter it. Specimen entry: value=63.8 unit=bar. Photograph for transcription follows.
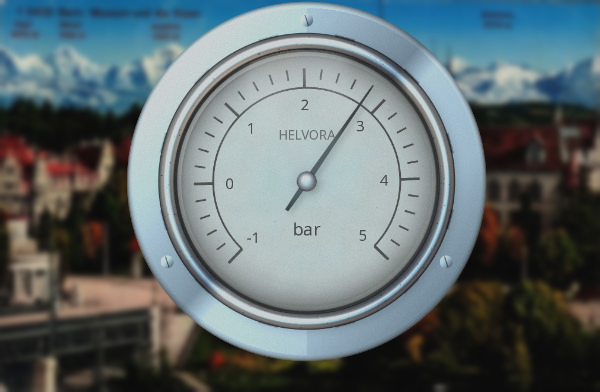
value=2.8 unit=bar
